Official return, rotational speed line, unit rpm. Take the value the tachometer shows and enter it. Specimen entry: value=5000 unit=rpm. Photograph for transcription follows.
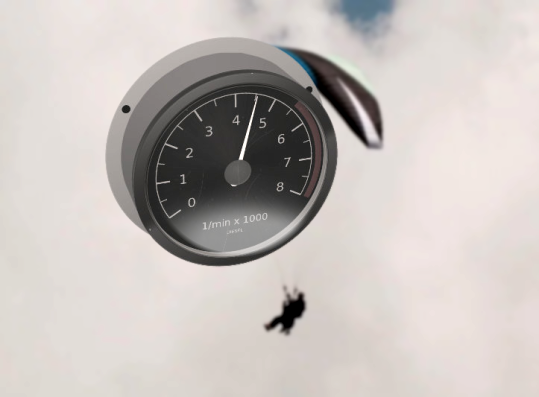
value=4500 unit=rpm
